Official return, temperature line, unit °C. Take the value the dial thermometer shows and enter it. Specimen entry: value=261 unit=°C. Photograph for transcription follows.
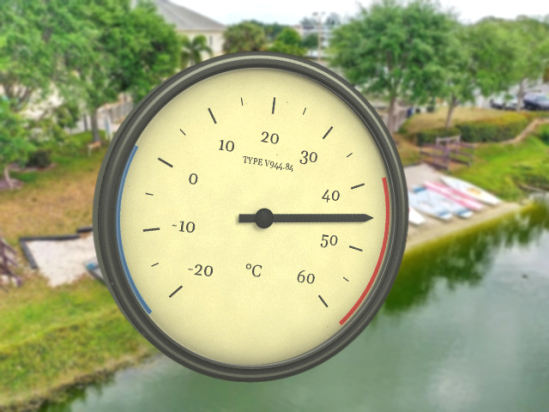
value=45 unit=°C
